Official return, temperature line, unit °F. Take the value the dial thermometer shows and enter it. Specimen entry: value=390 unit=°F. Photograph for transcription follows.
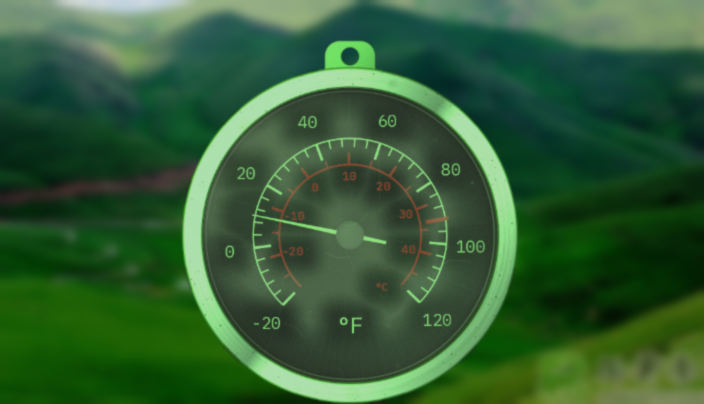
value=10 unit=°F
